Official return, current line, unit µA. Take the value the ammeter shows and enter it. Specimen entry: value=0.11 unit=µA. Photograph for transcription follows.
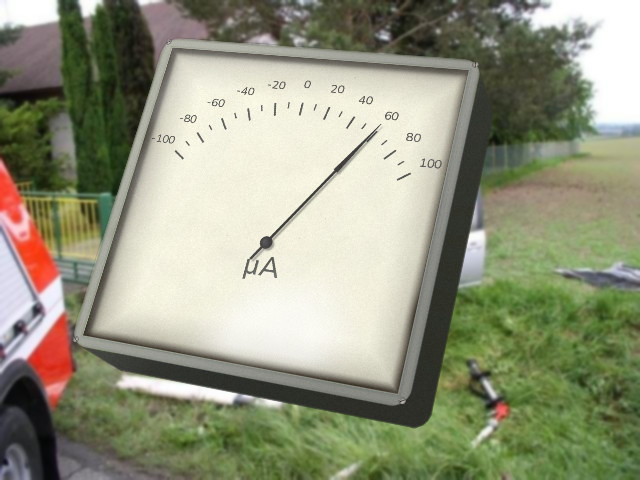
value=60 unit=µA
